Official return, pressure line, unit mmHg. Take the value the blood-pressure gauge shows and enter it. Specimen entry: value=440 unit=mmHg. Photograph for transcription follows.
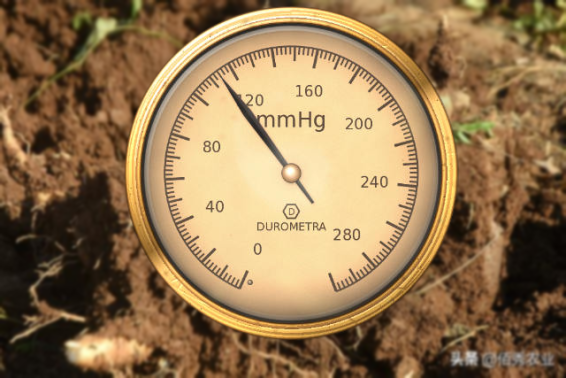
value=114 unit=mmHg
